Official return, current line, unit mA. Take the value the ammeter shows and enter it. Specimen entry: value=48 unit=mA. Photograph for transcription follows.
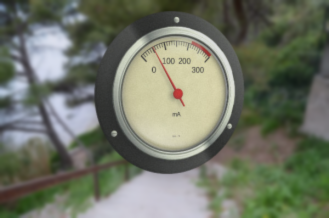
value=50 unit=mA
